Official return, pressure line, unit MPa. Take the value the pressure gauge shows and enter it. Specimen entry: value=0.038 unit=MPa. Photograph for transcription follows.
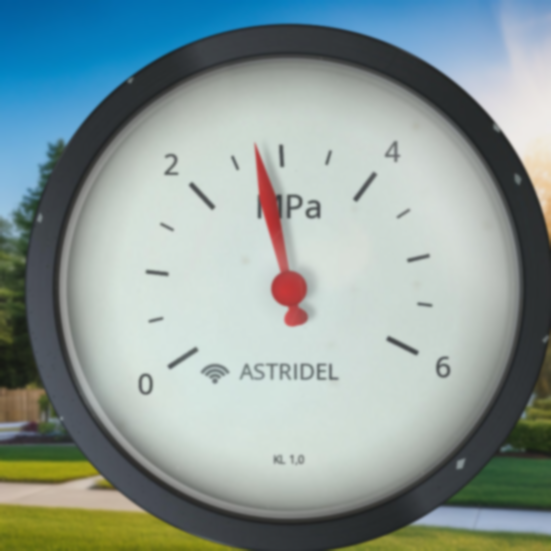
value=2.75 unit=MPa
